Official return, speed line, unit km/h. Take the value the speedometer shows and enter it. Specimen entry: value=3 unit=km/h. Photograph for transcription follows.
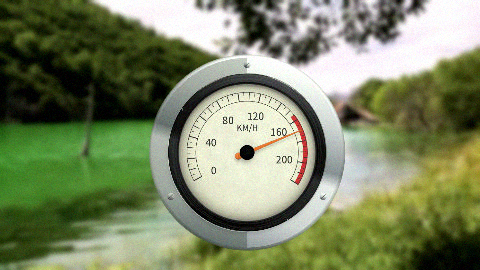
value=170 unit=km/h
